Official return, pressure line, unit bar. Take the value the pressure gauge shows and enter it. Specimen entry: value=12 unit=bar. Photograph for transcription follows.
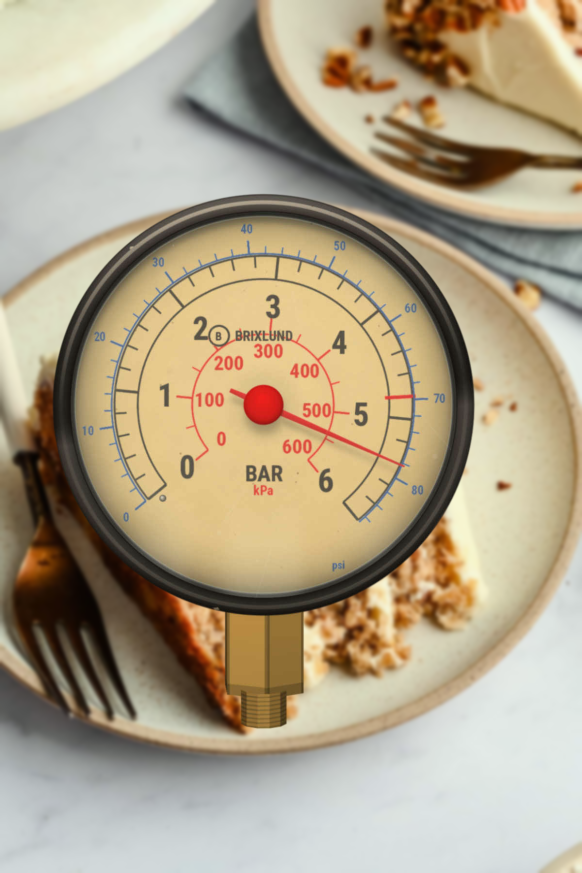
value=5.4 unit=bar
